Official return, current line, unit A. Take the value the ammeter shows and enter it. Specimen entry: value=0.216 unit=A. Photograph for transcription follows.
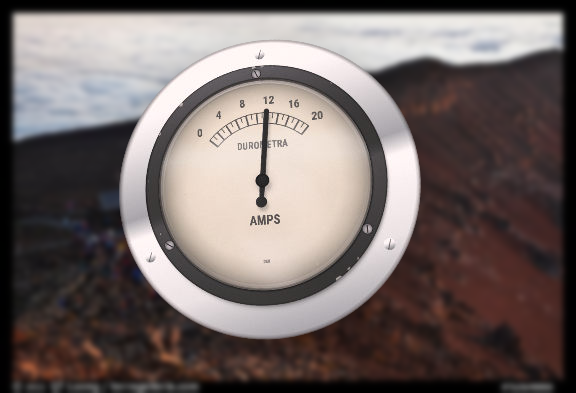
value=12 unit=A
